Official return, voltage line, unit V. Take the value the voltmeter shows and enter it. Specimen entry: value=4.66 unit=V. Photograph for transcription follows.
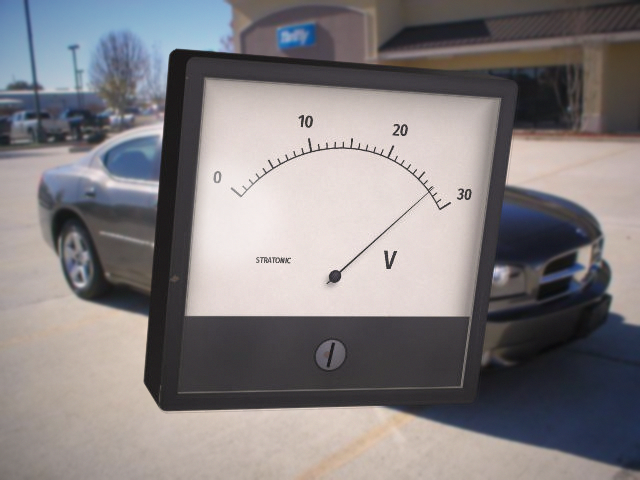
value=27 unit=V
